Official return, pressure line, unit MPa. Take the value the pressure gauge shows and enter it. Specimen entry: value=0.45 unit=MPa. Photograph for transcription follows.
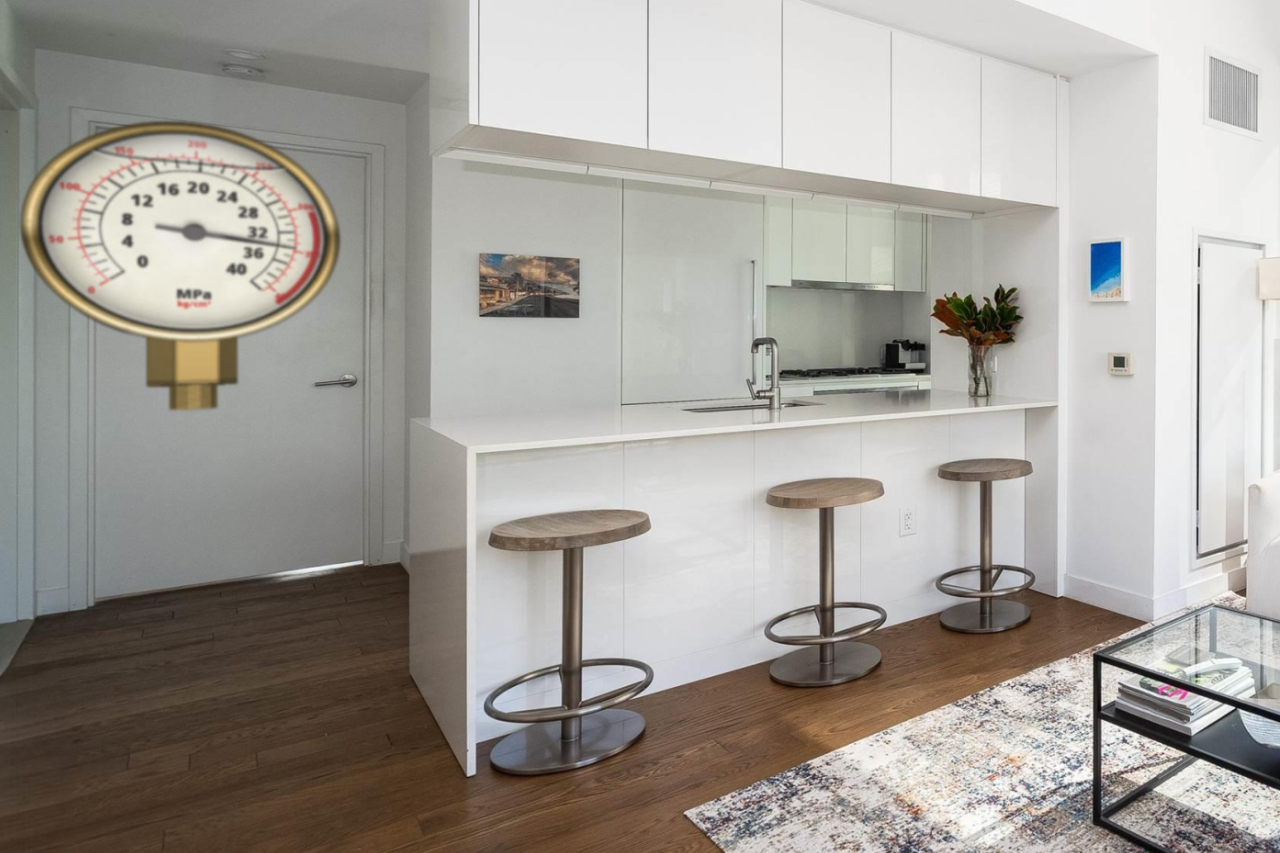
value=34 unit=MPa
